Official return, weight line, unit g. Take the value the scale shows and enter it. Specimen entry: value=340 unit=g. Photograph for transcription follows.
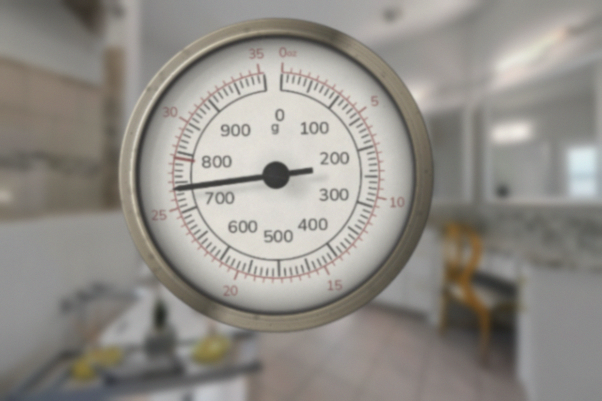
value=740 unit=g
